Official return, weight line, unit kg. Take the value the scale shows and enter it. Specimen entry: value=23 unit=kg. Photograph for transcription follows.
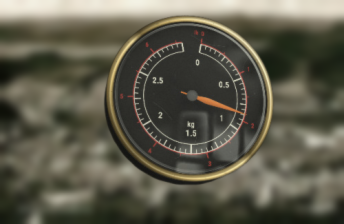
value=0.85 unit=kg
